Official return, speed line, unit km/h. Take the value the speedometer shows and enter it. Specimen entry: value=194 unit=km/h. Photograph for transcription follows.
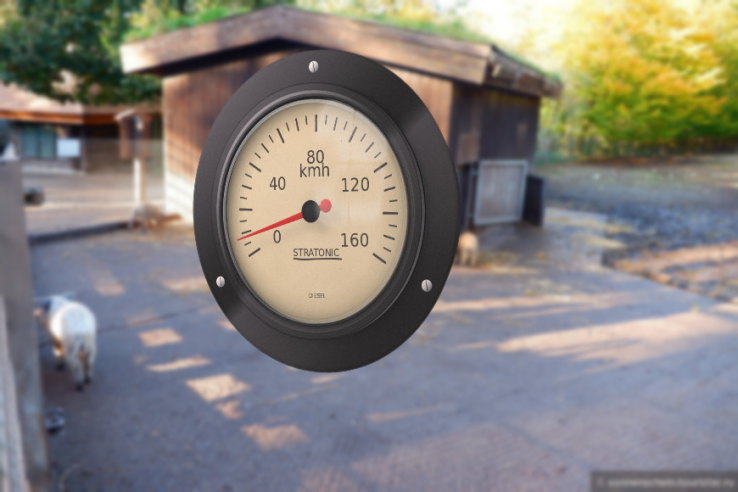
value=7.5 unit=km/h
